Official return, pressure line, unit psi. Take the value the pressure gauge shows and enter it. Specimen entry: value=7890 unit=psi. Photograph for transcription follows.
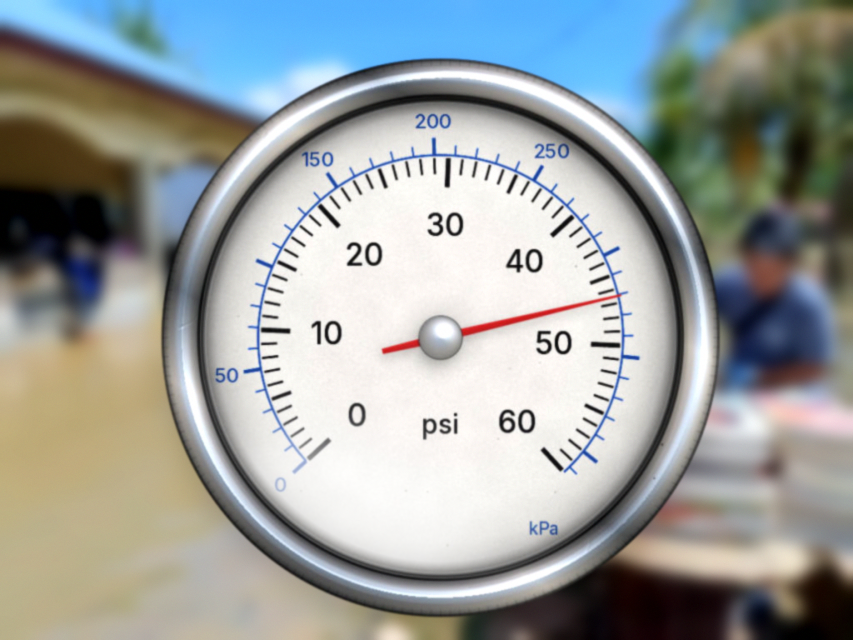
value=46.5 unit=psi
